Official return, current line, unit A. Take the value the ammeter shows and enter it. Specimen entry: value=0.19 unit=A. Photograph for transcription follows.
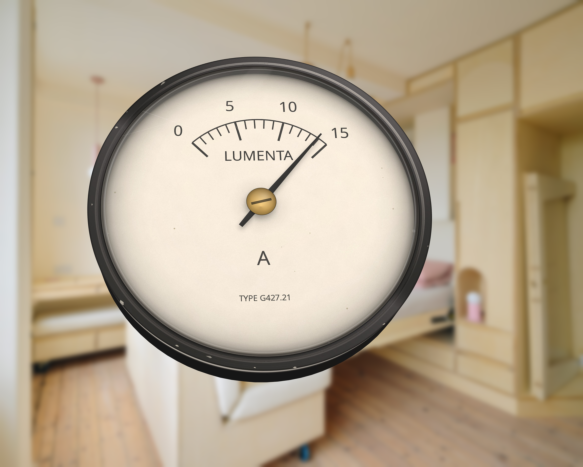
value=14 unit=A
